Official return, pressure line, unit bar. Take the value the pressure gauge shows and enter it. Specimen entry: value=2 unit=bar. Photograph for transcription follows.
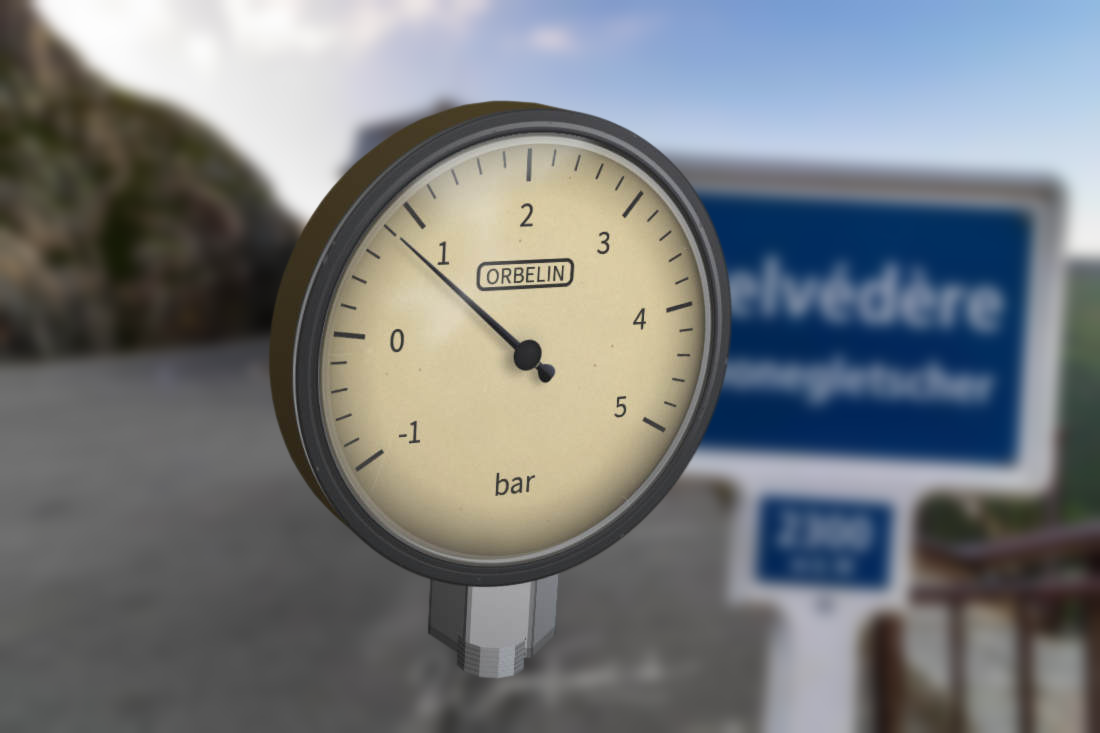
value=0.8 unit=bar
